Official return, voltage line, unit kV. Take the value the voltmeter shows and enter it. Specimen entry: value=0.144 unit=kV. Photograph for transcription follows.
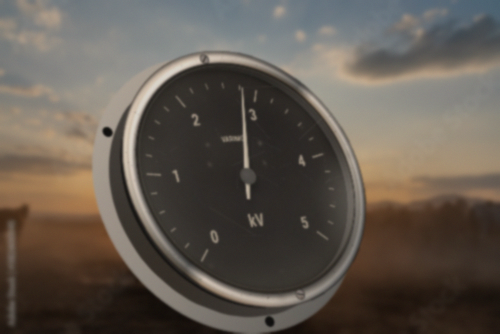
value=2.8 unit=kV
